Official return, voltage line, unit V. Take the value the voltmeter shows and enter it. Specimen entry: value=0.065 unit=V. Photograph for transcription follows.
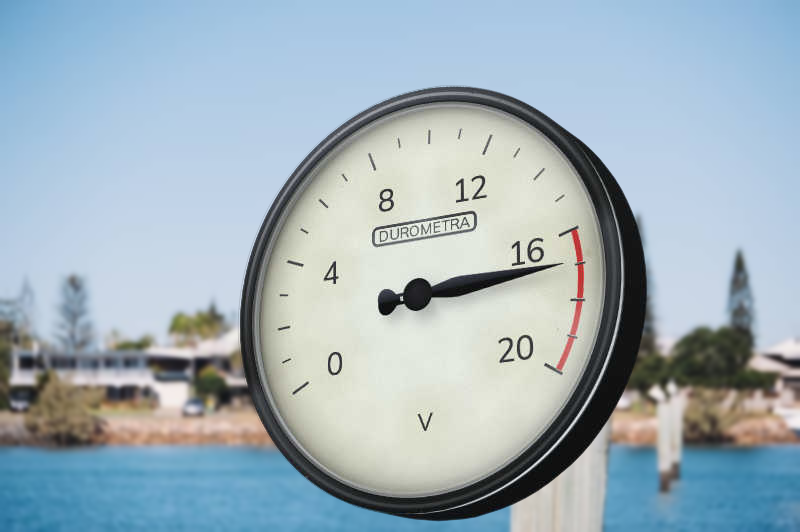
value=17 unit=V
